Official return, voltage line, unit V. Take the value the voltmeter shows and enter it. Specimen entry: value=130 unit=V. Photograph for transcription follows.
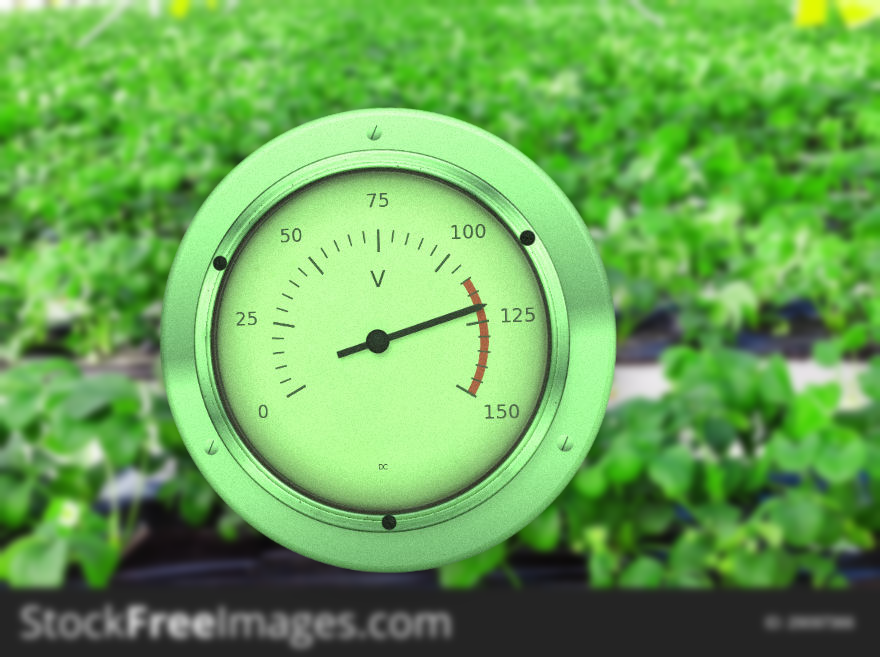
value=120 unit=V
